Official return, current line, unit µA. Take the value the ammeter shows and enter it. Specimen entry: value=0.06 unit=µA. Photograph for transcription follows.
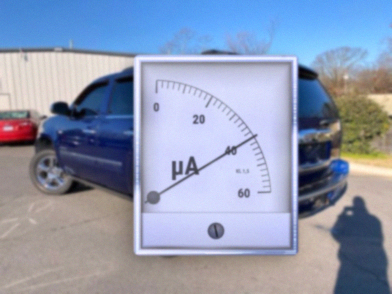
value=40 unit=µA
